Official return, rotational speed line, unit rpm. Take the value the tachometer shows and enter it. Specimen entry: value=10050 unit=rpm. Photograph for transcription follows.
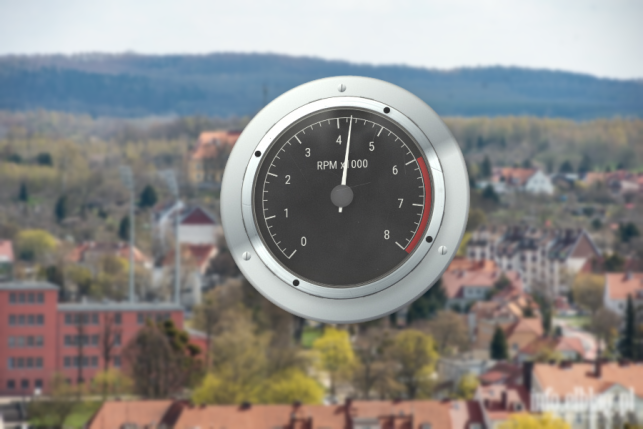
value=4300 unit=rpm
